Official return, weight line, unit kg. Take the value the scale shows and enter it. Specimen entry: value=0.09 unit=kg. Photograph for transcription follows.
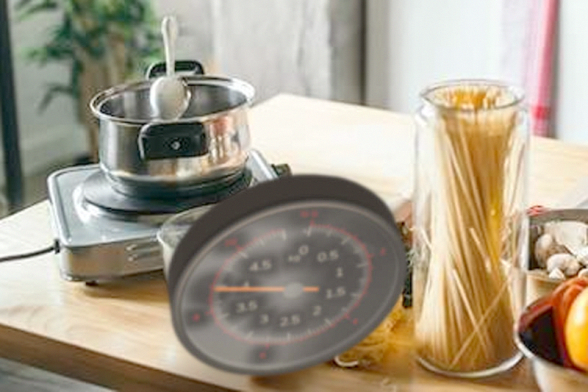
value=4 unit=kg
